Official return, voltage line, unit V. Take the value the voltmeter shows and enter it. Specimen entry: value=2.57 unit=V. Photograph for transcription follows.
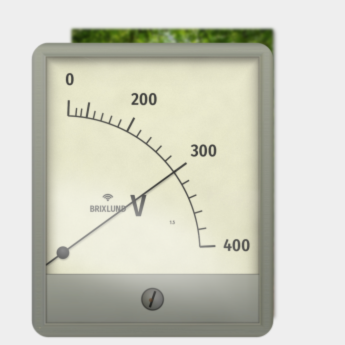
value=300 unit=V
